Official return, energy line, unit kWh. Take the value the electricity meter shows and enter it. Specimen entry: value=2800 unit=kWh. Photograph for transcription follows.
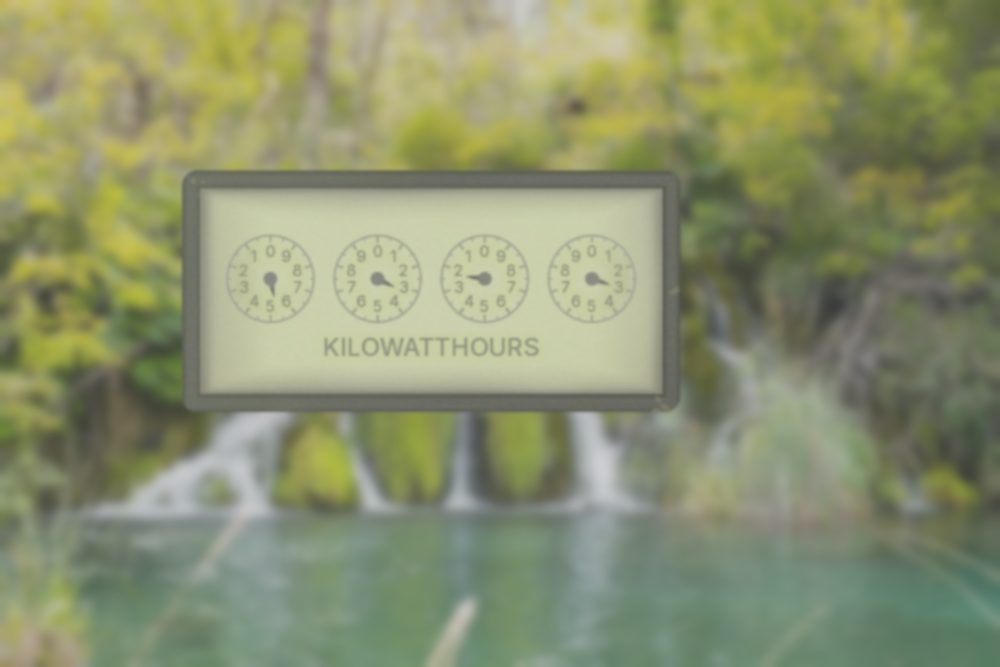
value=5323 unit=kWh
